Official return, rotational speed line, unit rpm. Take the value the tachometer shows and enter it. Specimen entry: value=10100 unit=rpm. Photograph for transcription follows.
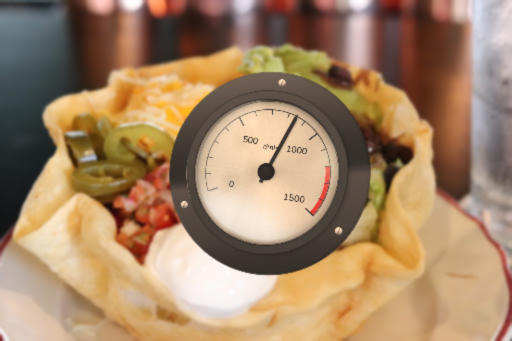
value=850 unit=rpm
